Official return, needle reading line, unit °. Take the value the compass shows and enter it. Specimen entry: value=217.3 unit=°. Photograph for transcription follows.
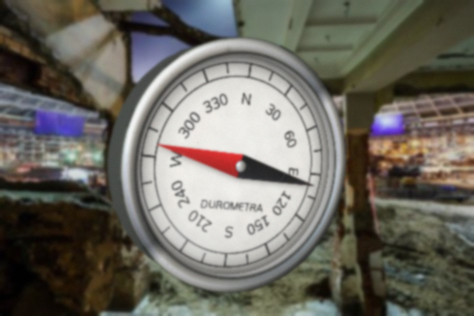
value=277.5 unit=°
